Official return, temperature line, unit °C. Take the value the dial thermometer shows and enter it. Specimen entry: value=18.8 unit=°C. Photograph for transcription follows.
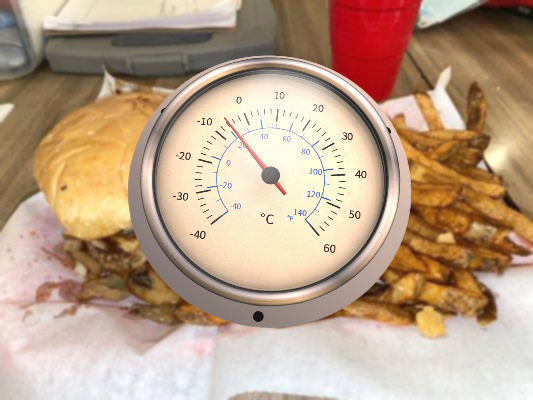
value=-6 unit=°C
